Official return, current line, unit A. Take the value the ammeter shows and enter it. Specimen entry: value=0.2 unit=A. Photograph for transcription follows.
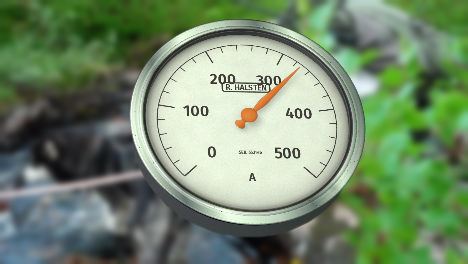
value=330 unit=A
